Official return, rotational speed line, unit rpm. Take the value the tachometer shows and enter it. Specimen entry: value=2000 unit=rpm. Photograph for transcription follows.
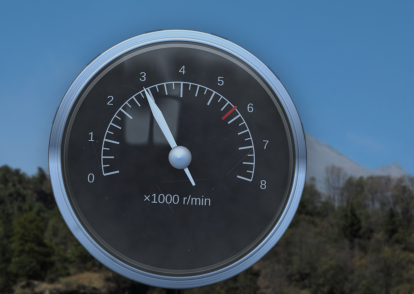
value=2875 unit=rpm
